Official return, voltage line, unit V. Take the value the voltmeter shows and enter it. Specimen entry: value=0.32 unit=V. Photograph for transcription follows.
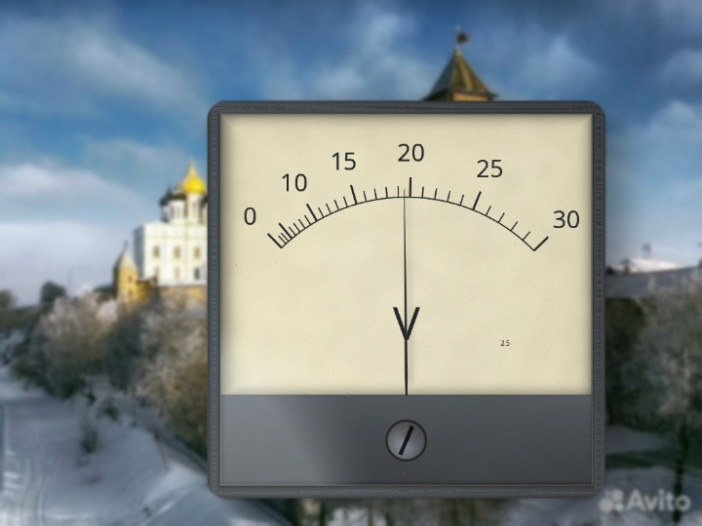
value=19.5 unit=V
